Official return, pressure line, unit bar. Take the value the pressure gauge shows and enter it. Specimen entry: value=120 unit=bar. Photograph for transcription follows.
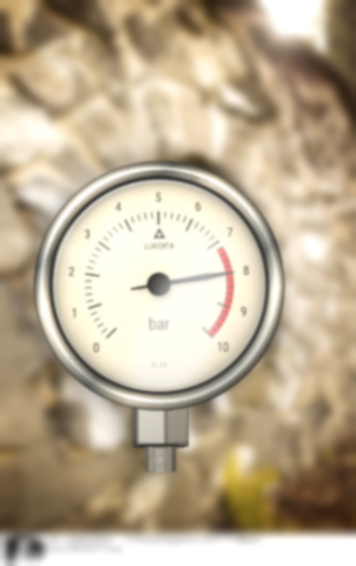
value=8 unit=bar
